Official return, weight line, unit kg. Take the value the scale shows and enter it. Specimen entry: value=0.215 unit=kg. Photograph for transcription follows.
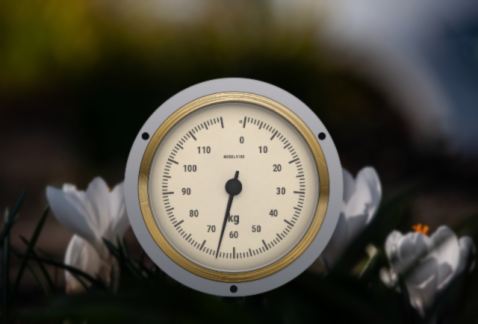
value=65 unit=kg
